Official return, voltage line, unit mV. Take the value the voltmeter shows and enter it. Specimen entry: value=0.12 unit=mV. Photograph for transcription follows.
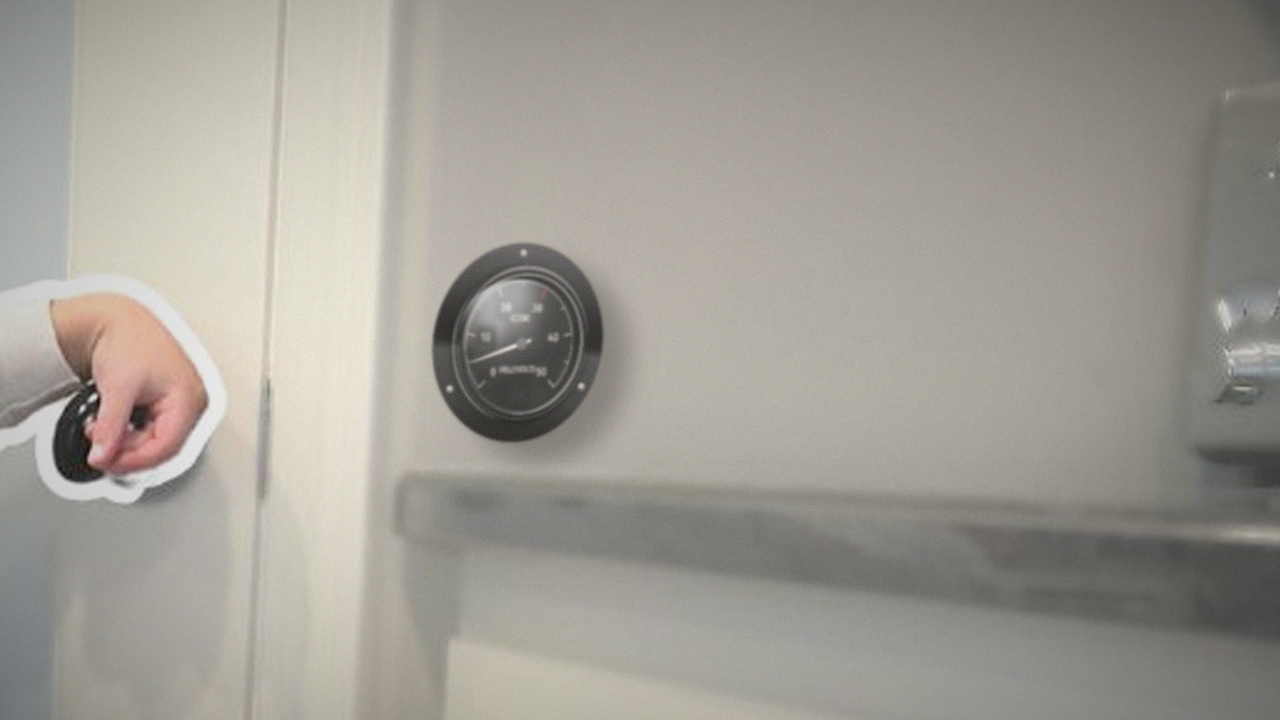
value=5 unit=mV
